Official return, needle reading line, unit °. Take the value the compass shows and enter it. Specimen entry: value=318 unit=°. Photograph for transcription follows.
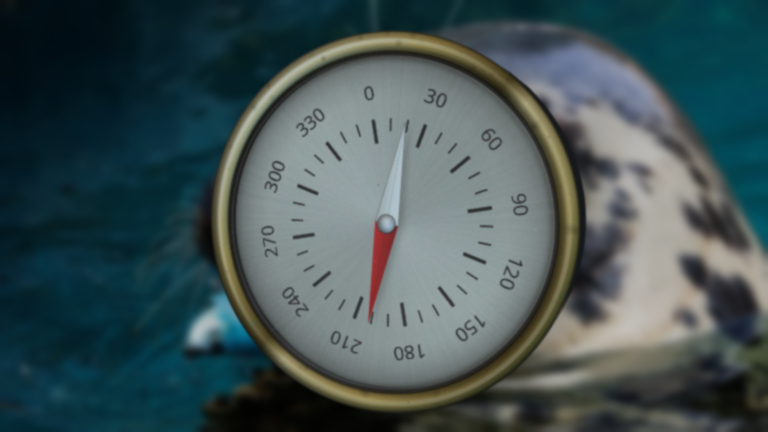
value=200 unit=°
